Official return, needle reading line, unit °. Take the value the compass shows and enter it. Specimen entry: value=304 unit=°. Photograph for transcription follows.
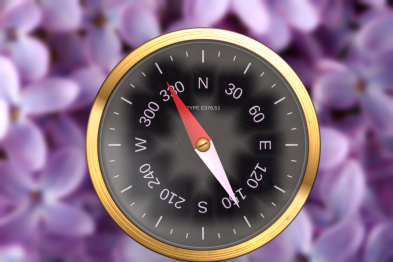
value=330 unit=°
